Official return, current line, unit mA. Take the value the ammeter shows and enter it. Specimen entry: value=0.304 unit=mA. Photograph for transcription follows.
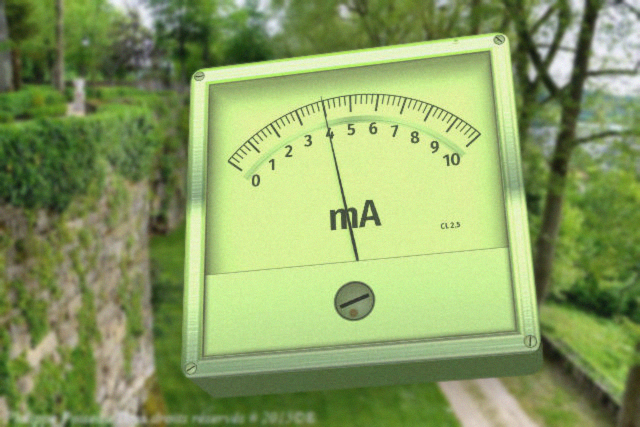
value=4 unit=mA
